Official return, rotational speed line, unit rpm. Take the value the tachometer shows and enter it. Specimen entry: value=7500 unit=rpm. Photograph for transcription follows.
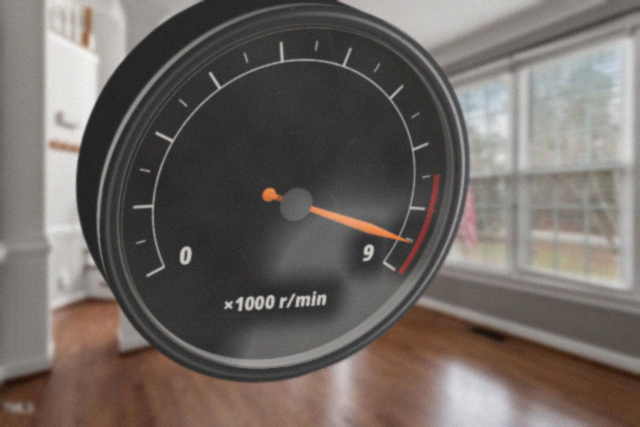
value=8500 unit=rpm
